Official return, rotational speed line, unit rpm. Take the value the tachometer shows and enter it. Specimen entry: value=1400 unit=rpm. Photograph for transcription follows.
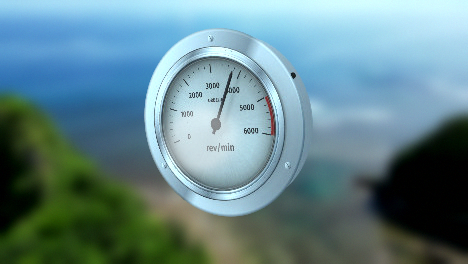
value=3800 unit=rpm
